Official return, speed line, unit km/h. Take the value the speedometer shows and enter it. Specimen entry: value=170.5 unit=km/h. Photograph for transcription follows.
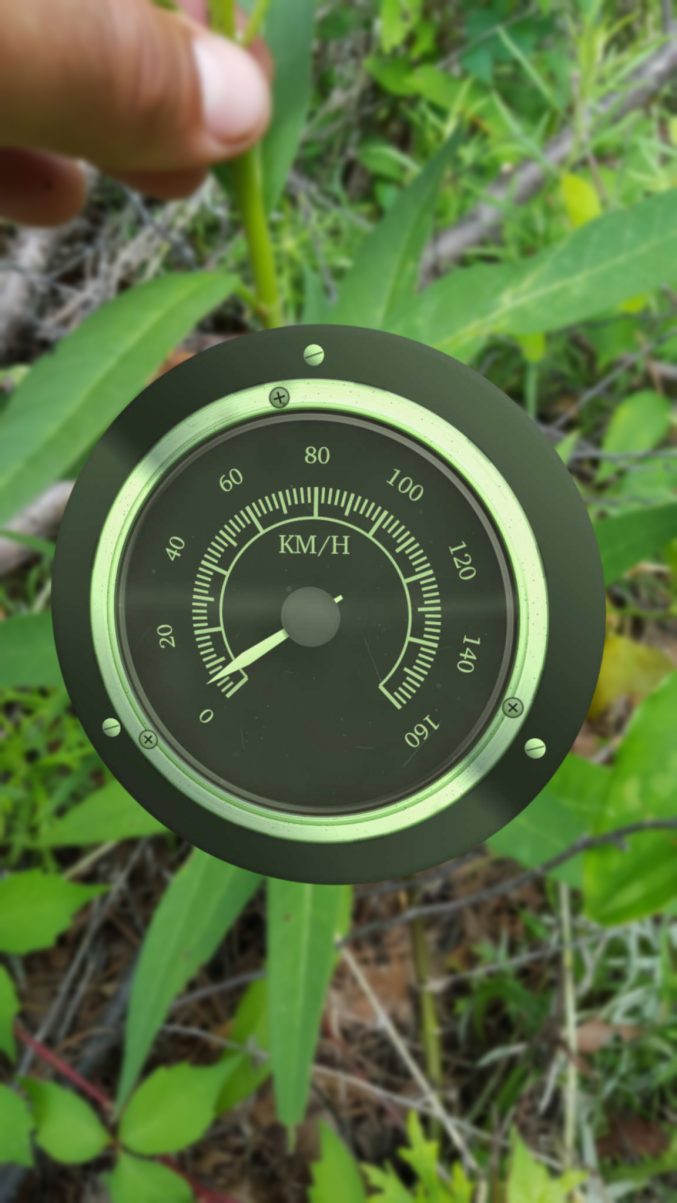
value=6 unit=km/h
